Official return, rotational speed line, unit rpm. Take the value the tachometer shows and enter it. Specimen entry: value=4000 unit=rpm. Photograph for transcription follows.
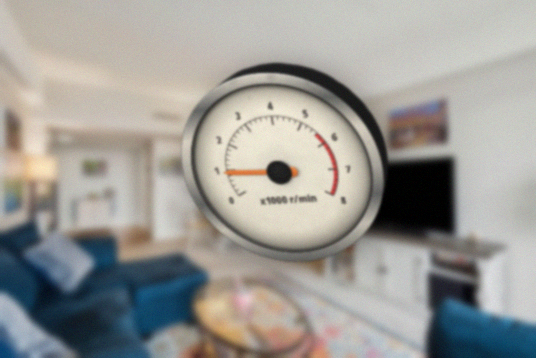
value=1000 unit=rpm
